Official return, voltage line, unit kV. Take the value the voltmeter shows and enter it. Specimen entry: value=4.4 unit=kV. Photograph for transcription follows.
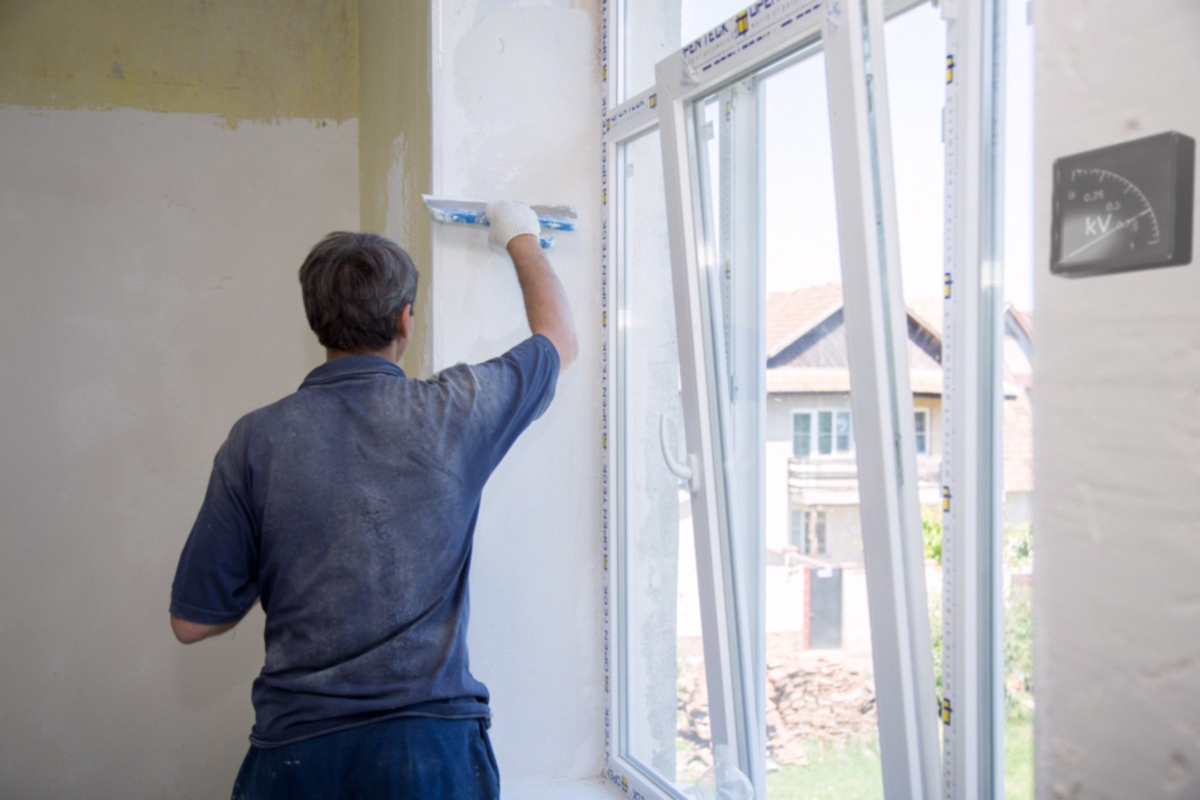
value=0.75 unit=kV
